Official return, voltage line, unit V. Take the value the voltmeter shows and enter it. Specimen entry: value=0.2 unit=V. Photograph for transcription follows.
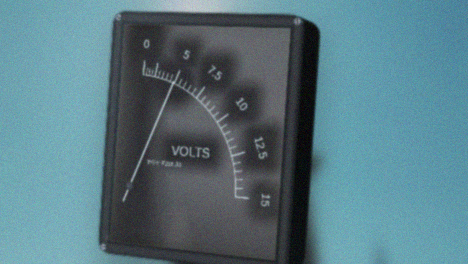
value=5 unit=V
